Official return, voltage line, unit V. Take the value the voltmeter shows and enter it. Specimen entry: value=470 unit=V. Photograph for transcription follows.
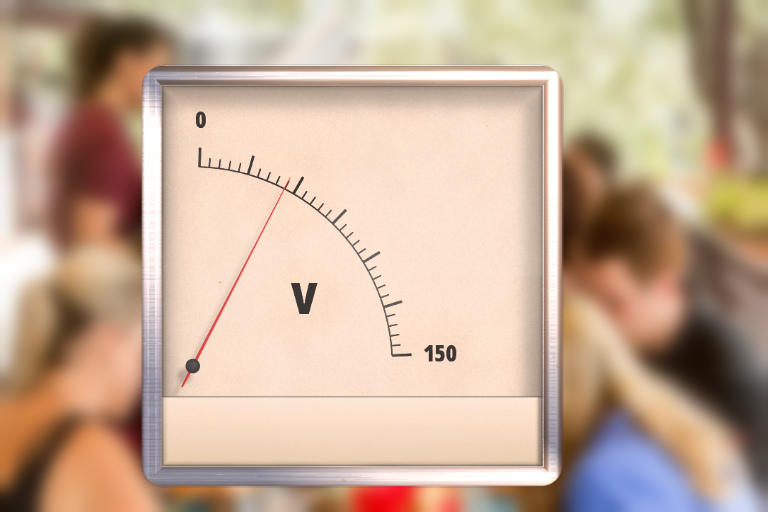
value=45 unit=V
